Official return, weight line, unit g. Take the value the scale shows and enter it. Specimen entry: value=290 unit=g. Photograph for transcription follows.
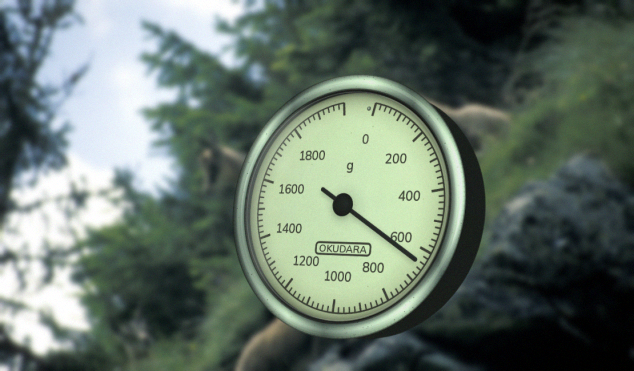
value=640 unit=g
